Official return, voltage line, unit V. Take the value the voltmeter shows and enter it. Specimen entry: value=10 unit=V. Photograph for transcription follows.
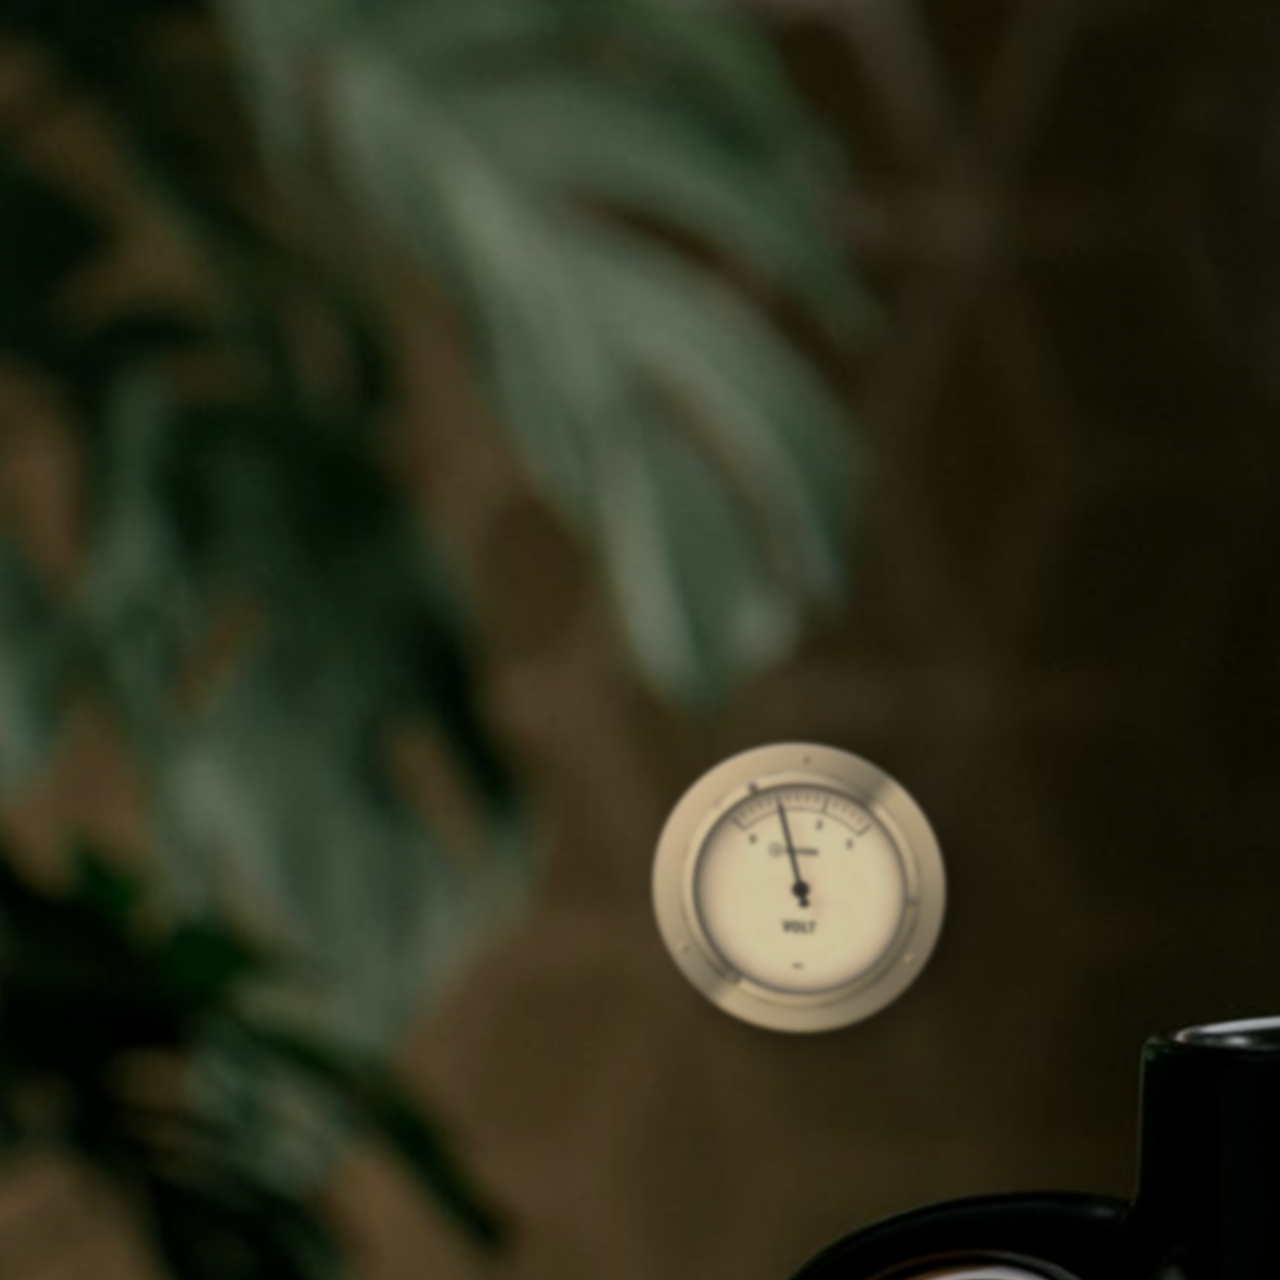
value=1 unit=V
